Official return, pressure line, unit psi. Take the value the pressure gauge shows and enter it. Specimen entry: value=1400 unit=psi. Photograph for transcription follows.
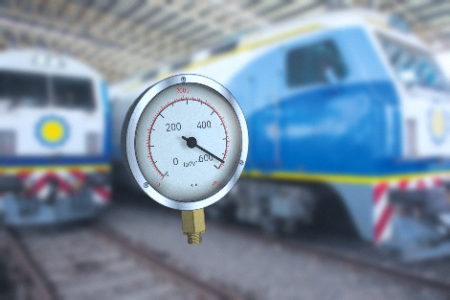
value=575 unit=psi
